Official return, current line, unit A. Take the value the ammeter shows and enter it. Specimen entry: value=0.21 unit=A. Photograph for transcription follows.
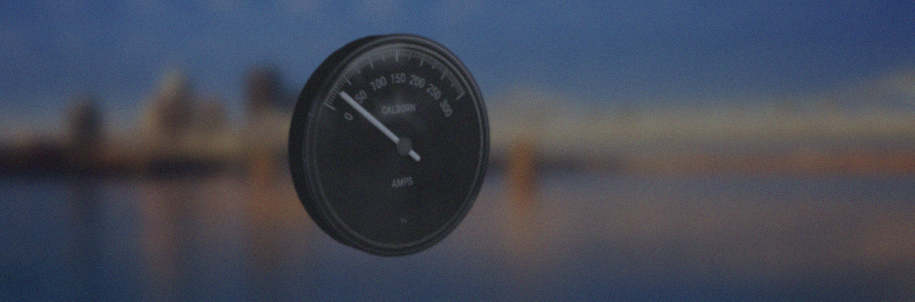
value=25 unit=A
